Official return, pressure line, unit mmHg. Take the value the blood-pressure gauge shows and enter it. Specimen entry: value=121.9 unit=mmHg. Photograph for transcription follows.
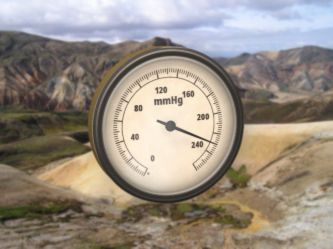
value=230 unit=mmHg
